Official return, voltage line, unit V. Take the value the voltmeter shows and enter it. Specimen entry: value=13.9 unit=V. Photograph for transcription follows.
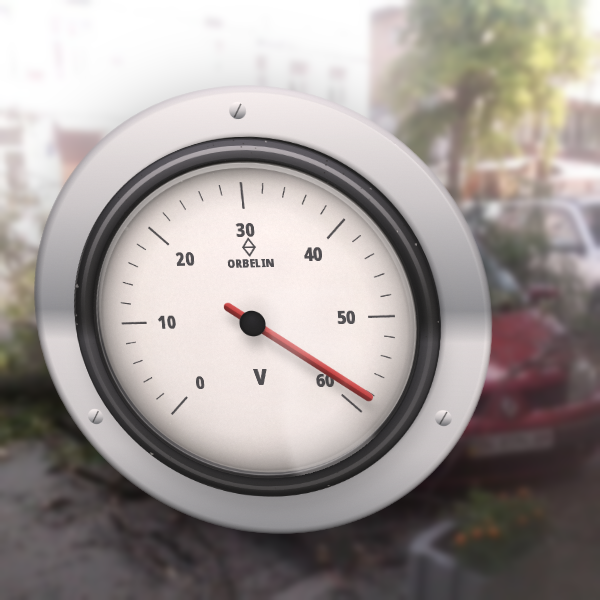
value=58 unit=V
